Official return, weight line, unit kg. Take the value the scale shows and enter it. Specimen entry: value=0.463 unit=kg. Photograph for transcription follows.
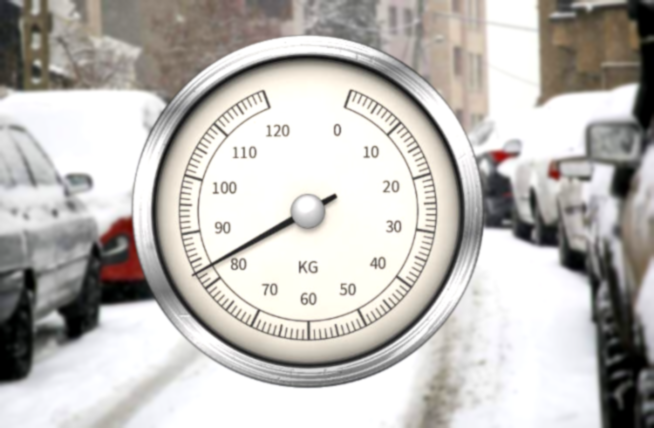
value=83 unit=kg
